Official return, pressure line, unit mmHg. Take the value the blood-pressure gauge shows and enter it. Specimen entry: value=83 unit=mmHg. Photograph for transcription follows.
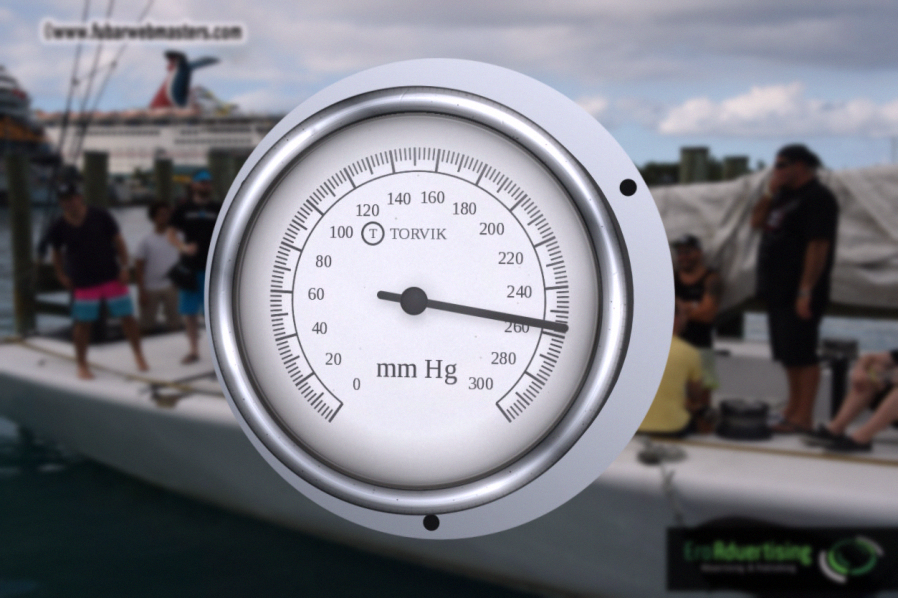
value=256 unit=mmHg
